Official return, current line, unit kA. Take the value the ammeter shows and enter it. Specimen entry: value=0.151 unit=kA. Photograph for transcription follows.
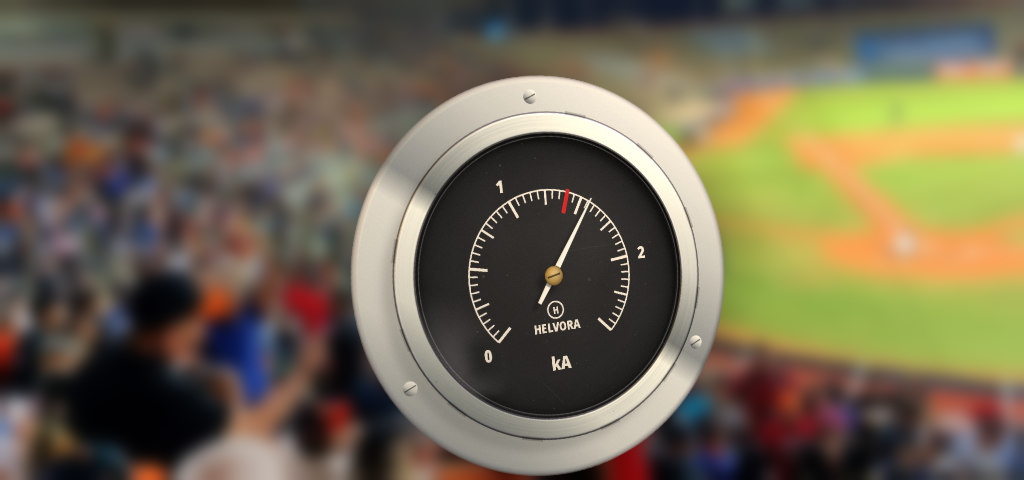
value=1.55 unit=kA
